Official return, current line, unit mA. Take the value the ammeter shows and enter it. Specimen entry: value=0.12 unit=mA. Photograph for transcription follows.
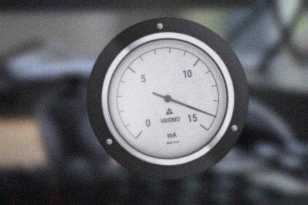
value=14 unit=mA
